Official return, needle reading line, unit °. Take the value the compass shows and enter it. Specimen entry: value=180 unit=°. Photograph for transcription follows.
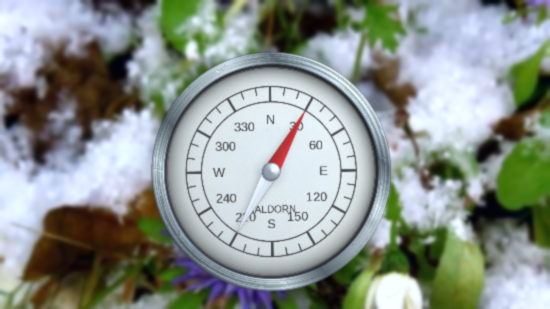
value=30 unit=°
